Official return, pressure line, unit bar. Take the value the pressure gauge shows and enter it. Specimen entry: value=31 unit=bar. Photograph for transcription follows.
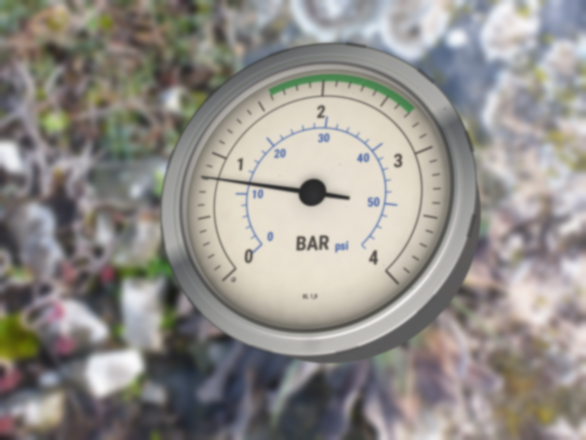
value=0.8 unit=bar
